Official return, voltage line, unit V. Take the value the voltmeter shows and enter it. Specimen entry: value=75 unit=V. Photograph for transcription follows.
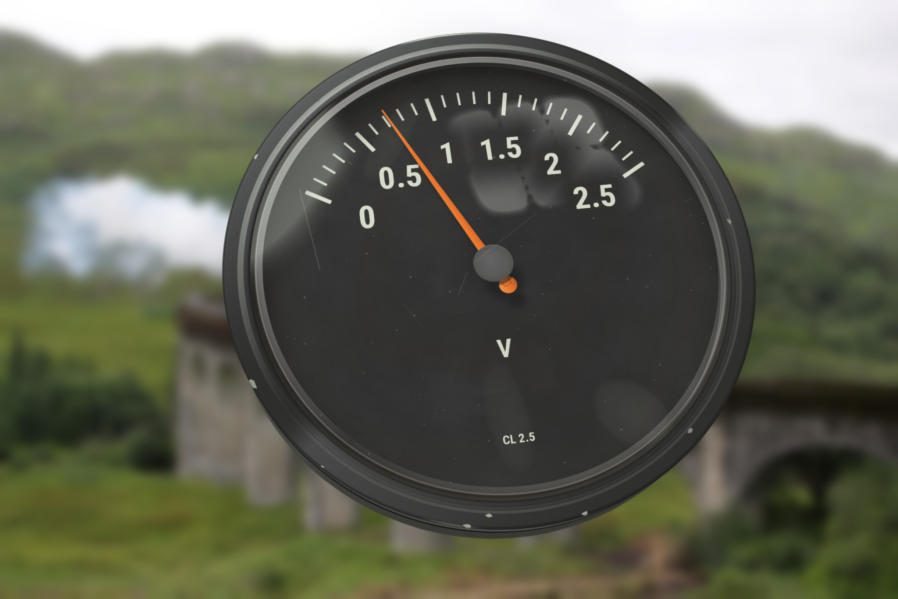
value=0.7 unit=V
